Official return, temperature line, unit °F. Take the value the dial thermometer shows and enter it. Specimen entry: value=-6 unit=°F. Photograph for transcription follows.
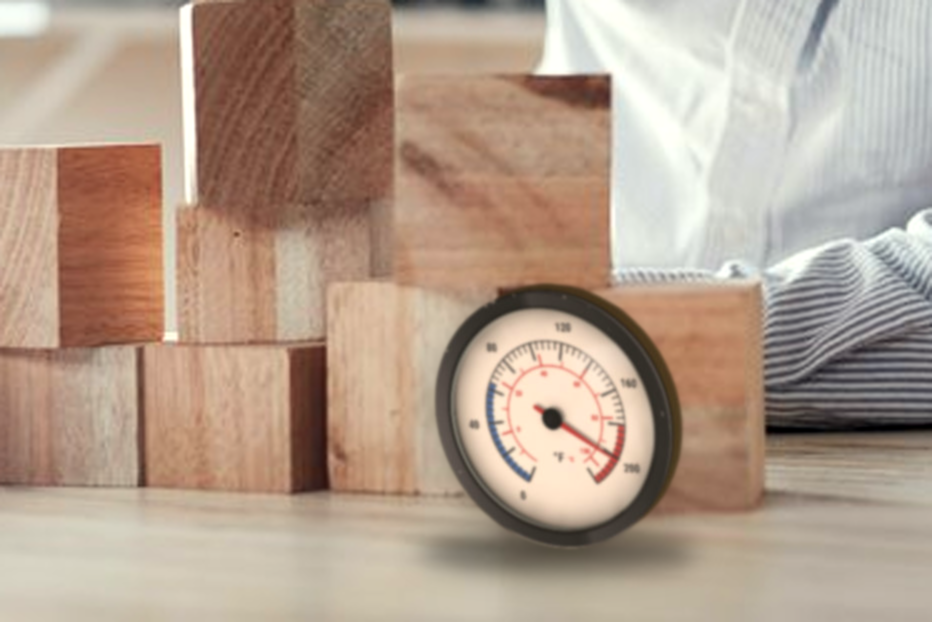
value=200 unit=°F
